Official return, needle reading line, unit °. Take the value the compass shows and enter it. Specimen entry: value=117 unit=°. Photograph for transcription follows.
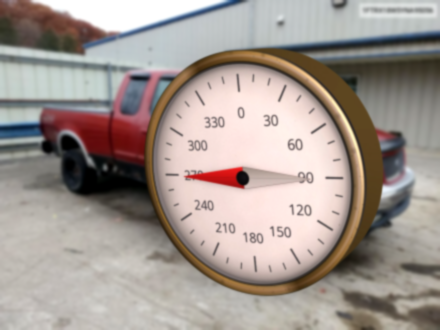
value=270 unit=°
